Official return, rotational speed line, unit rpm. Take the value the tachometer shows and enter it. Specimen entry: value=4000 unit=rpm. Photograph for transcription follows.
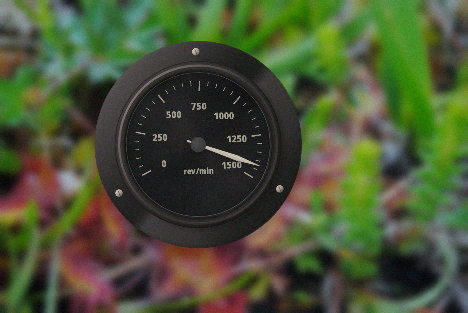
value=1425 unit=rpm
